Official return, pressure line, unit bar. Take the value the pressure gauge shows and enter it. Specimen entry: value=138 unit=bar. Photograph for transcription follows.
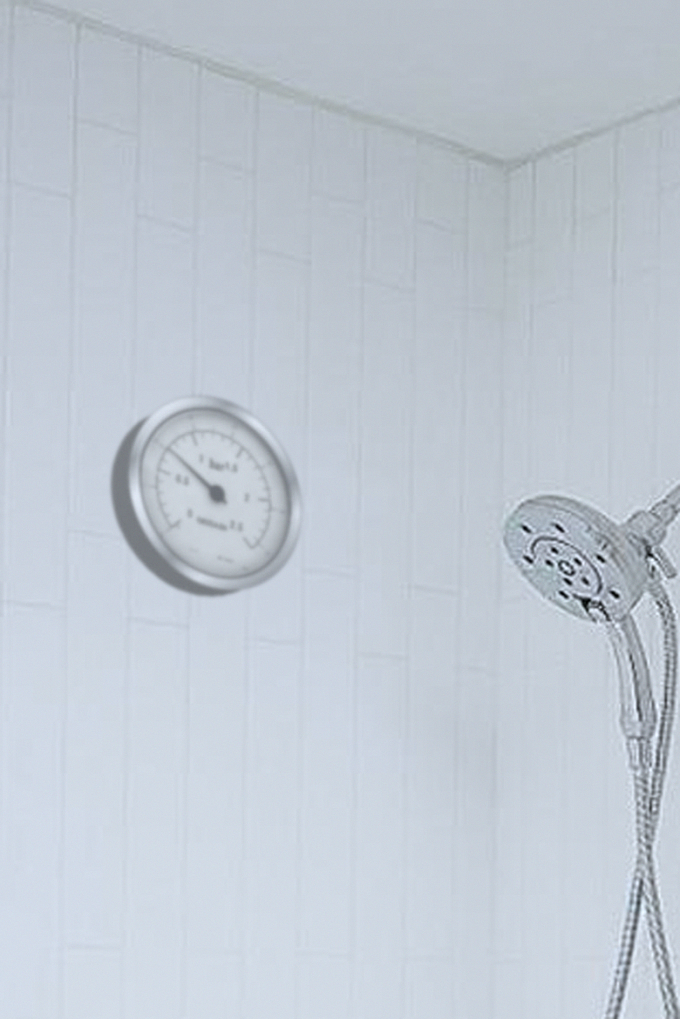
value=0.7 unit=bar
